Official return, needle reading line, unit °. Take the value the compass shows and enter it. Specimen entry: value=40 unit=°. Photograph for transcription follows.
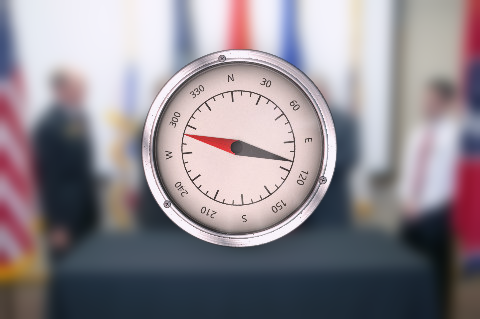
value=290 unit=°
